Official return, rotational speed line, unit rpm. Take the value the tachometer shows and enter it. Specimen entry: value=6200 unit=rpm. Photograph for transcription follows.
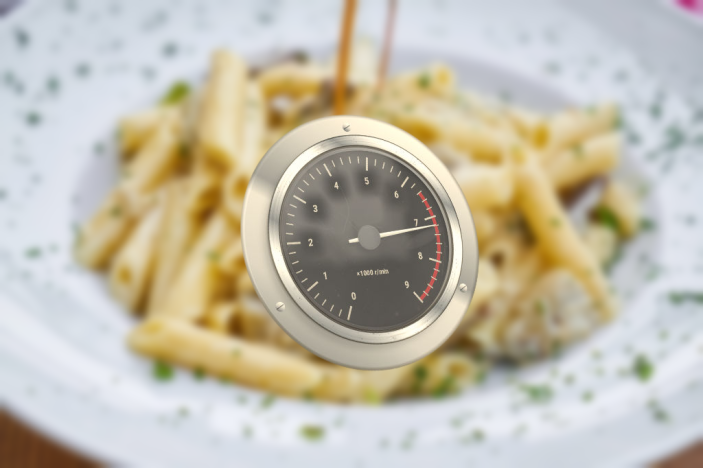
value=7200 unit=rpm
